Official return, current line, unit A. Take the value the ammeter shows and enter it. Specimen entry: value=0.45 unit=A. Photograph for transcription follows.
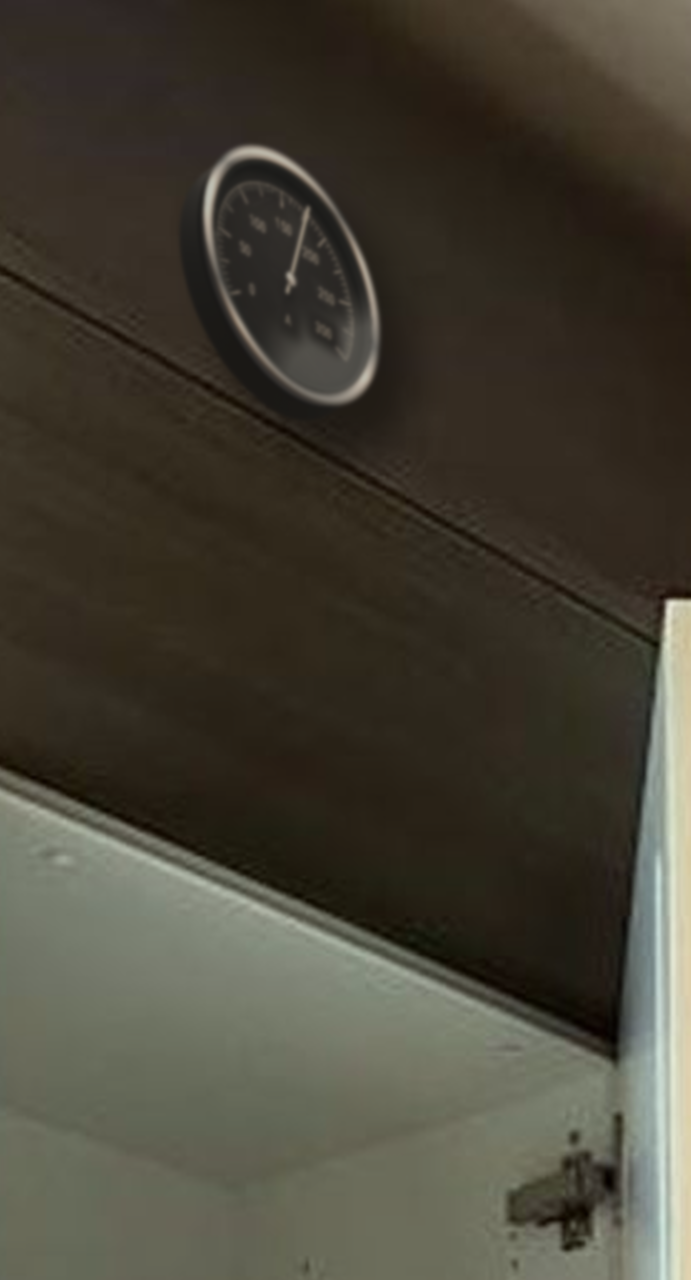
value=175 unit=A
